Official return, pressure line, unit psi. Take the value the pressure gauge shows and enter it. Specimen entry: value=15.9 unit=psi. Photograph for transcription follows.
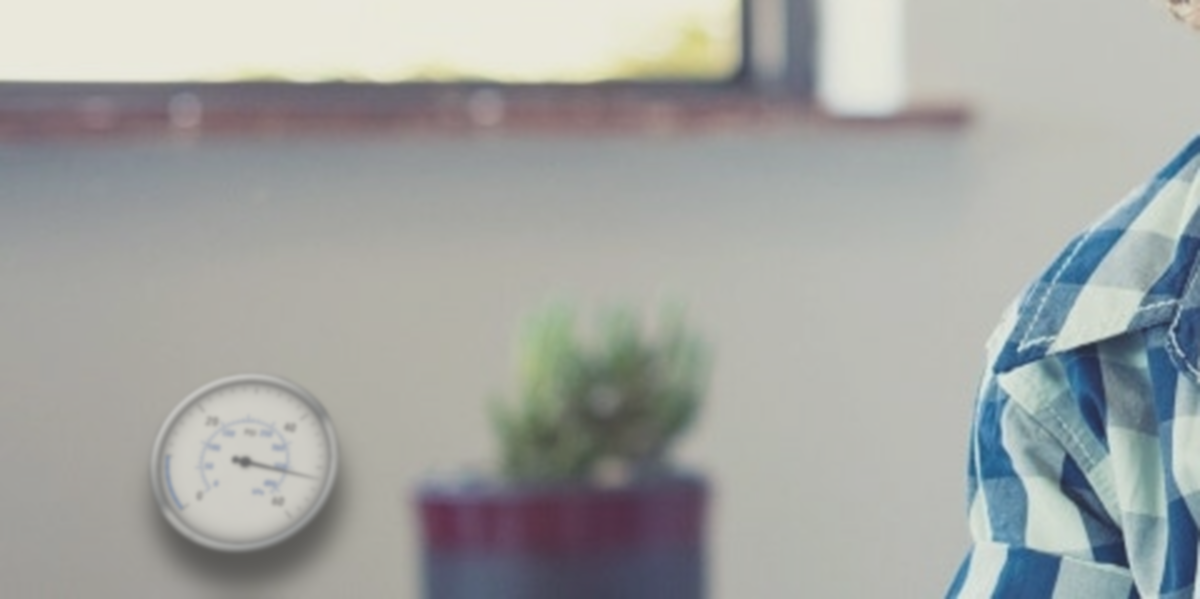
value=52 unit=psi
